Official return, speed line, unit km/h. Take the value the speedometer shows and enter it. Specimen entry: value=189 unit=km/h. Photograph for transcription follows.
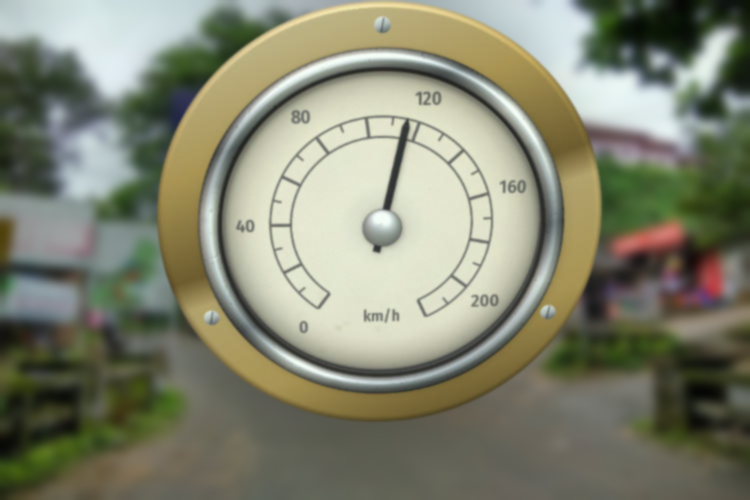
value=115 unit=km/h
